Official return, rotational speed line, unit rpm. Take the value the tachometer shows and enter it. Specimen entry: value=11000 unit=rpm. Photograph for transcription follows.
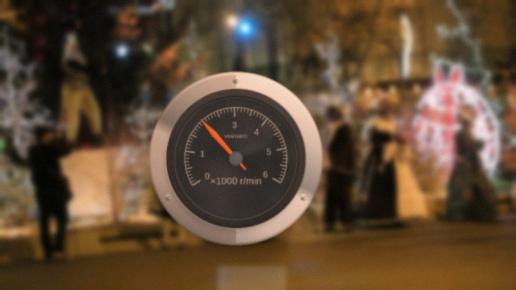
value=2000 unit=rpm
